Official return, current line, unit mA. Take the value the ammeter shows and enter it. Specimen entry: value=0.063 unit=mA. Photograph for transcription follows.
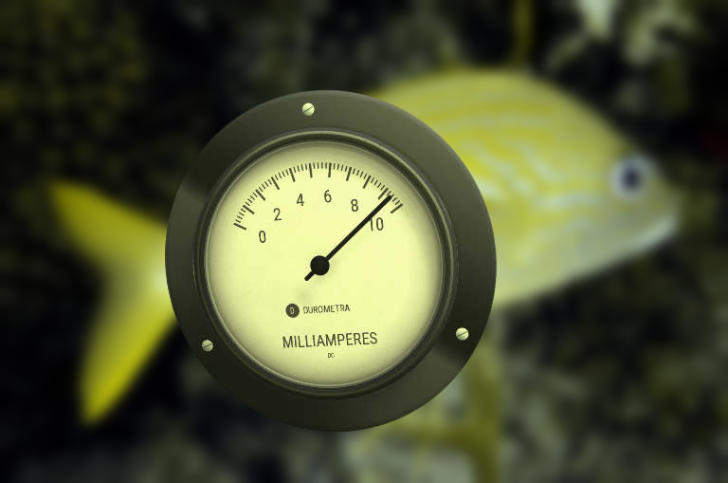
value=9.4 unit=mA
